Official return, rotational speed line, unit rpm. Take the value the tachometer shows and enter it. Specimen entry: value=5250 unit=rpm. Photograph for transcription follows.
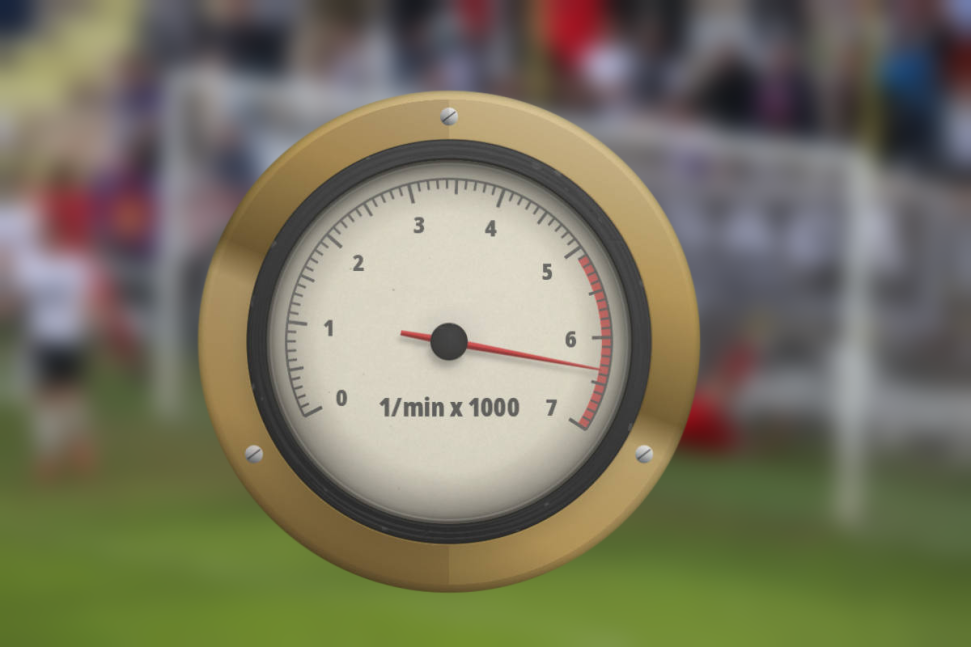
value=6350 unit=rpm
